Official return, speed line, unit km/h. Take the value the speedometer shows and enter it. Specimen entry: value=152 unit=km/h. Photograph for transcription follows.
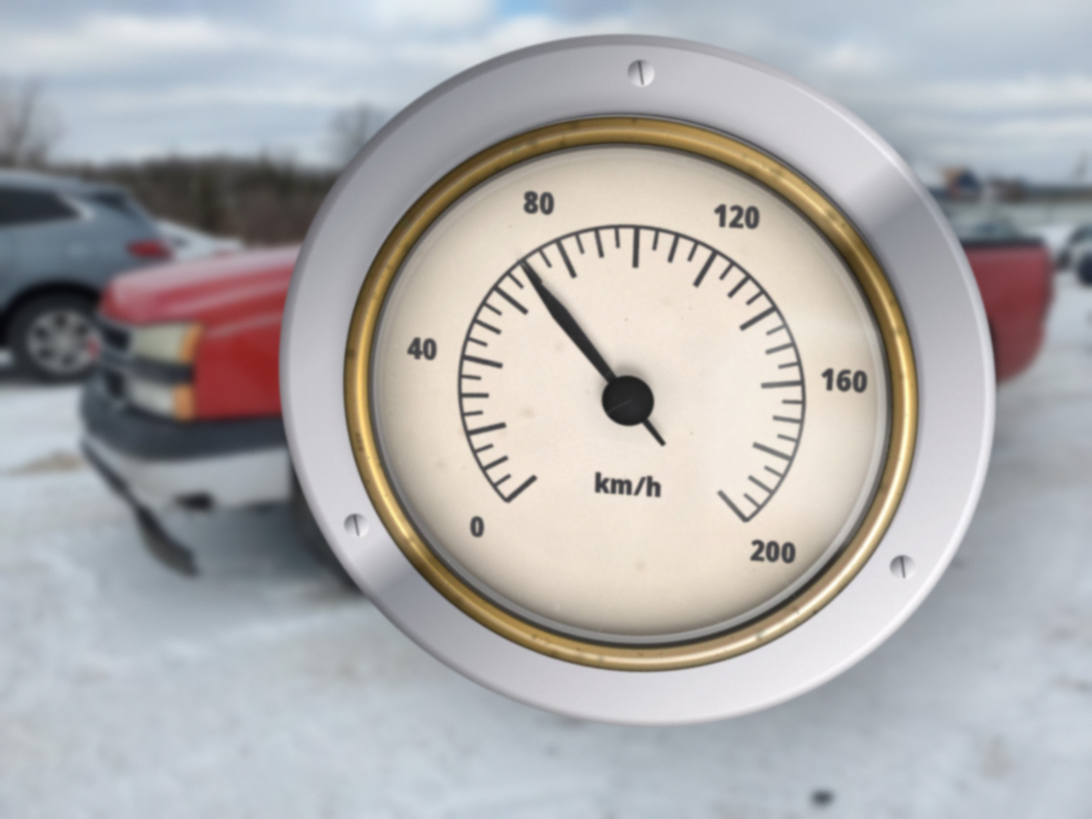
value=70 unit=km/h
